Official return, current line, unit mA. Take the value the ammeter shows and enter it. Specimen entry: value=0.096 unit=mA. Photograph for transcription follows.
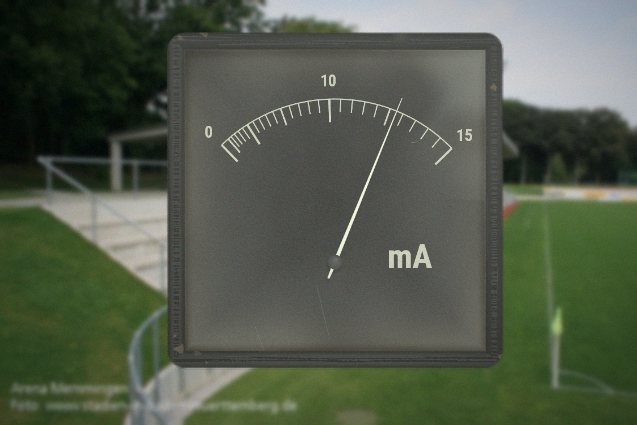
value=12.75 unit=mA
